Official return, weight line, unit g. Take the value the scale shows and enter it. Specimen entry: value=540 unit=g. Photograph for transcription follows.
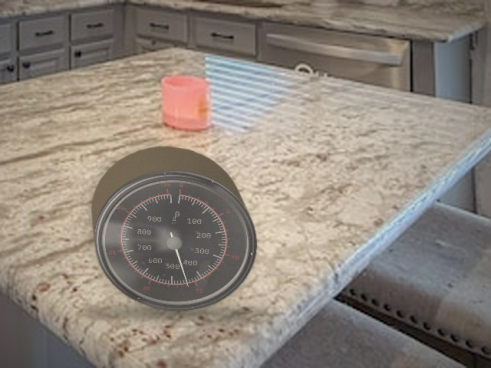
value=450 unit=g
